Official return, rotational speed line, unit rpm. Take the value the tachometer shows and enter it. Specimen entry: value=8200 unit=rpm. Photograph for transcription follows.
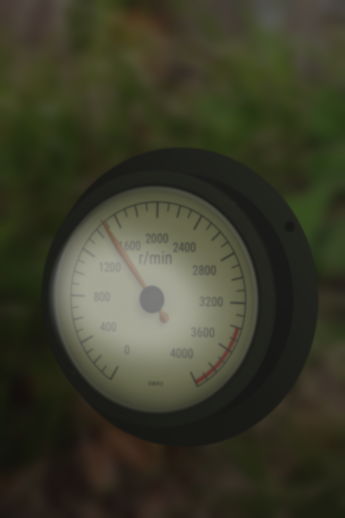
value=1500 unit=rpm
